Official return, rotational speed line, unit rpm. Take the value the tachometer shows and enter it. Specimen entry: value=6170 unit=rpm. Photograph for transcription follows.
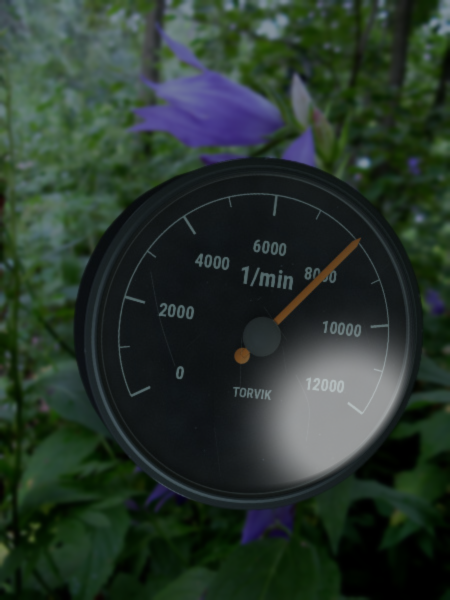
value=8000 unit=rpm
